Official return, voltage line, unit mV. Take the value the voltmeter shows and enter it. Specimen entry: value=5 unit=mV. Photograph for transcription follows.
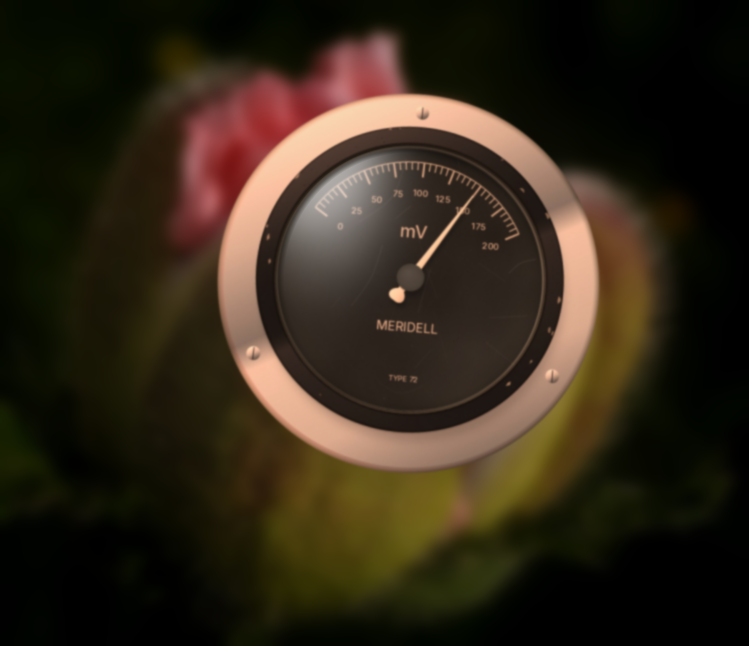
value=150 unit=mV
